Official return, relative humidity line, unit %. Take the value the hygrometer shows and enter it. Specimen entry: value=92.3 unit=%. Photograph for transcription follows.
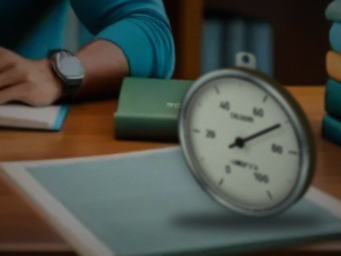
value=70 unit=%
